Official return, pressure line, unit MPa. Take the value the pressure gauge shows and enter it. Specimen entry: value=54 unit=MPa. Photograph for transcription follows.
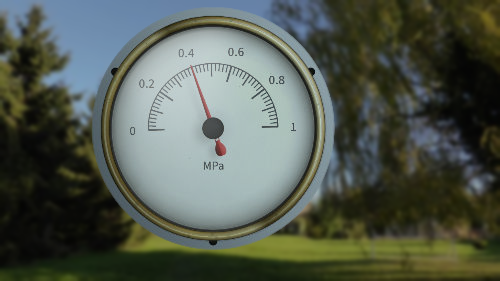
value=0.4 unit=MPa
